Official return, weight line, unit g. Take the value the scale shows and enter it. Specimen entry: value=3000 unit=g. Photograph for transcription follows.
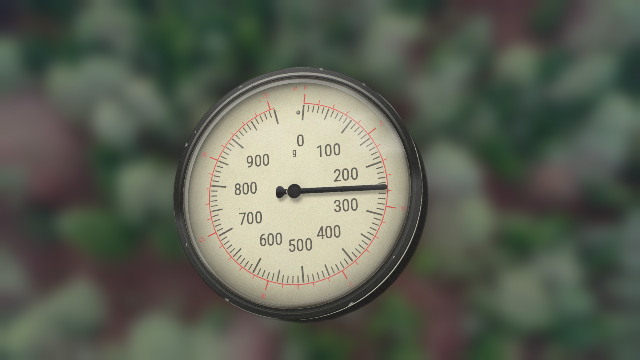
value=250 unit=g
